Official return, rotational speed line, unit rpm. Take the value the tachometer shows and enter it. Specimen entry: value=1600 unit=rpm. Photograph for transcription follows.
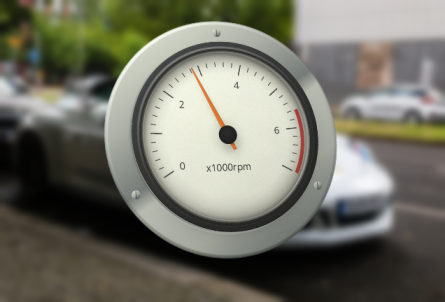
value=2800 unit=rpm
